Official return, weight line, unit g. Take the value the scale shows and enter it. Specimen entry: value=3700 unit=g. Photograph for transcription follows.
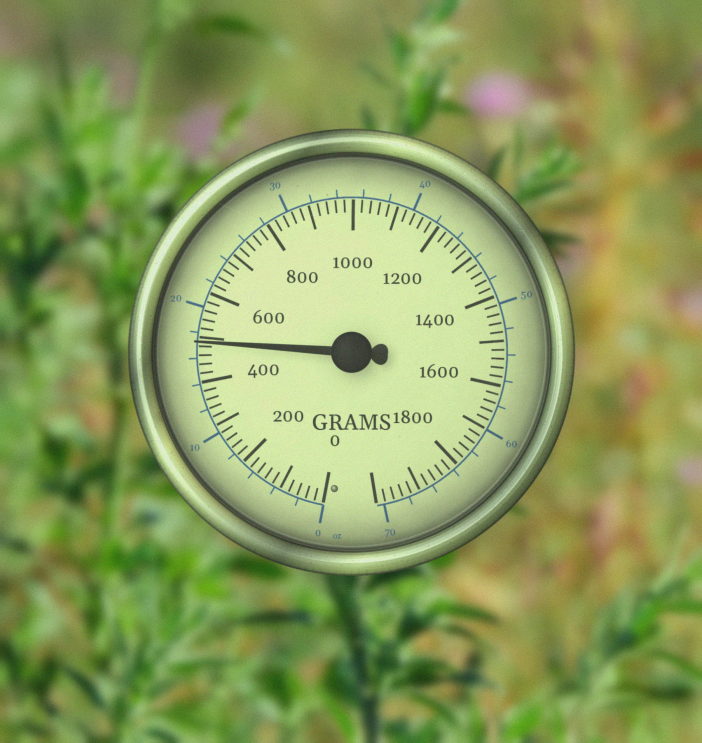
value=490 unit=g
